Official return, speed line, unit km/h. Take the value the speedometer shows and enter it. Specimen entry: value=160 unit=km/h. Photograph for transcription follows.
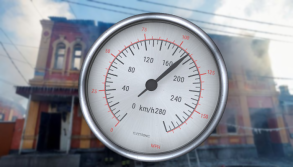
value=175 unit=km/h
